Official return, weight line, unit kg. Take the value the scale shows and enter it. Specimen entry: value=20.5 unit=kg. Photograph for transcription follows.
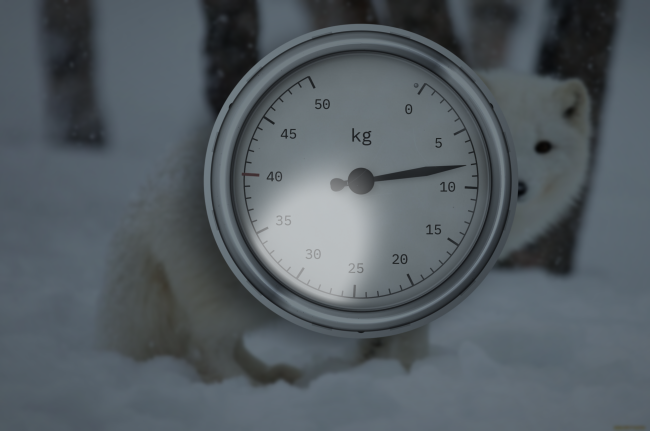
value=8 unit=kg
